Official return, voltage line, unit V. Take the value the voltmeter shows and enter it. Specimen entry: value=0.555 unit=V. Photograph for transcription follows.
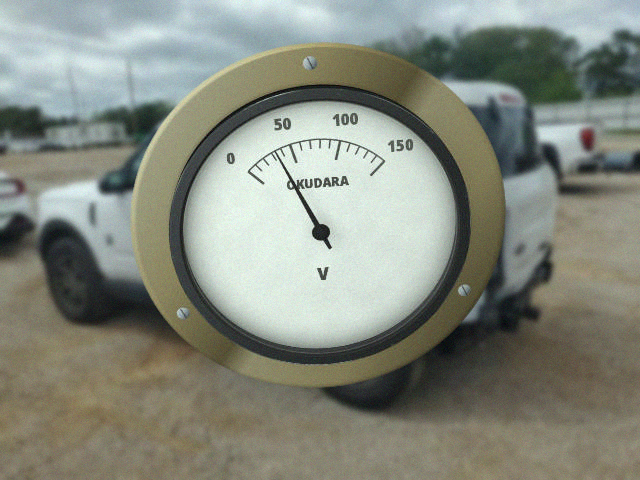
value=35 unit=V
